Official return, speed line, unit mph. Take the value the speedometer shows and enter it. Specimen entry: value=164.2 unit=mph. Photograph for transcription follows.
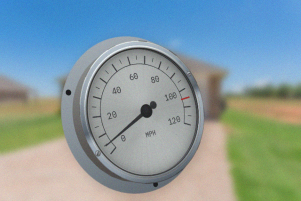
value=5 unit=mph
